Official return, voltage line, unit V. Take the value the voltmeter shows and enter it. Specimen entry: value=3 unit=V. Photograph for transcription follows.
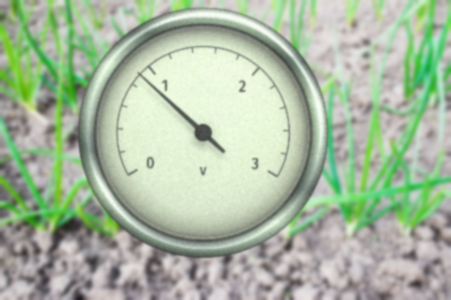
value=0.9 unit=V
